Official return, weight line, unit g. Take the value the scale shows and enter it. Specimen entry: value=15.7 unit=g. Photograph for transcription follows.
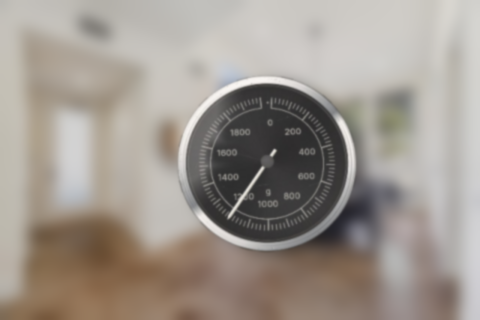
value=1200 unit=g
